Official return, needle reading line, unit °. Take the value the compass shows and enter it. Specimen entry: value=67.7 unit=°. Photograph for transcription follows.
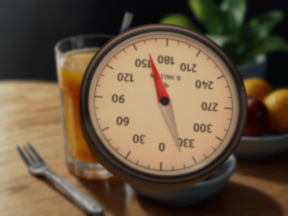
value=160 unit=°
